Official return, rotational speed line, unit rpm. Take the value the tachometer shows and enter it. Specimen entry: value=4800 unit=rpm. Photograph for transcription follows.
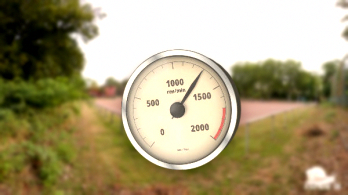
value=1300 unit=rpm
